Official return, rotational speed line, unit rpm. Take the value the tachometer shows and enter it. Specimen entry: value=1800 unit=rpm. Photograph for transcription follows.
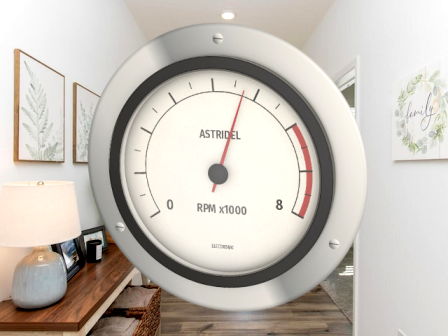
value=4750 unit=rpm
